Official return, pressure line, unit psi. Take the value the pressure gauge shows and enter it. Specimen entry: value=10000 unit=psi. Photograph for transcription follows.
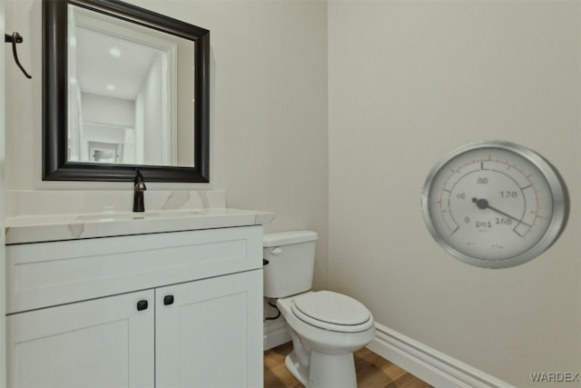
value=150 unit=psi
